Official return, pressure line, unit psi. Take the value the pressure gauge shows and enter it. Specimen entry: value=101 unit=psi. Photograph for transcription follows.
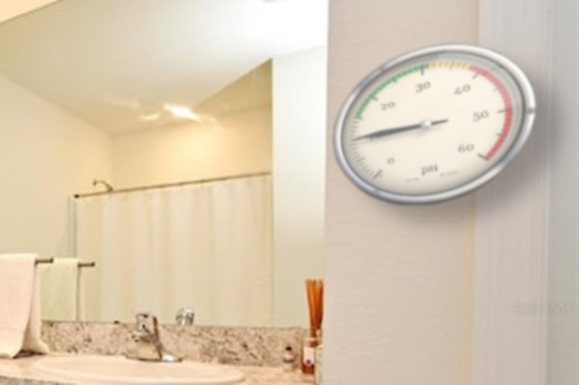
value=10 unit=psi
